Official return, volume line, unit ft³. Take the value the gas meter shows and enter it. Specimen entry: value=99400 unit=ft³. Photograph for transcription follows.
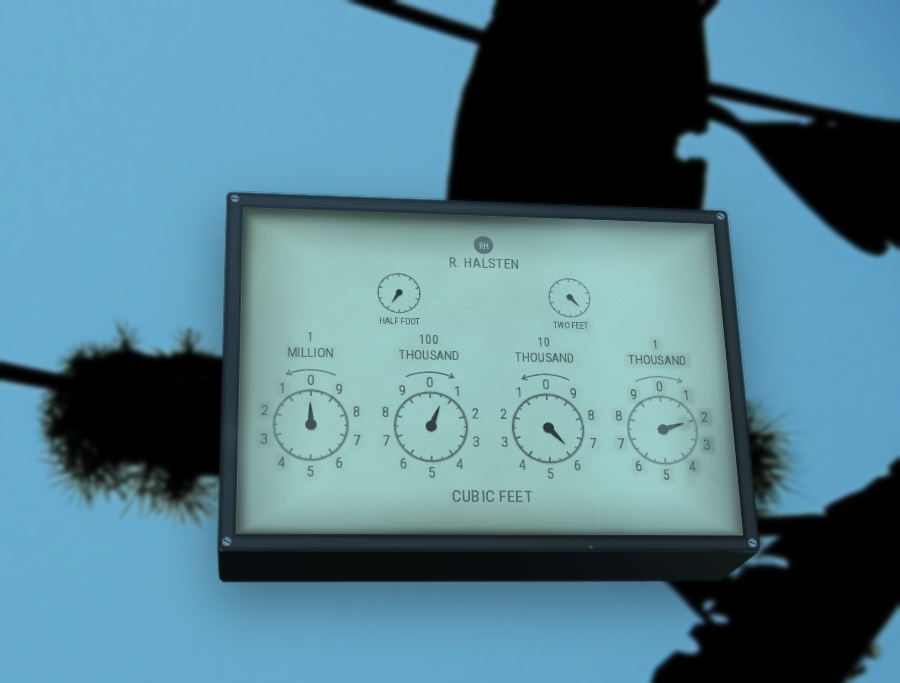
value=6200 unit=ft³
